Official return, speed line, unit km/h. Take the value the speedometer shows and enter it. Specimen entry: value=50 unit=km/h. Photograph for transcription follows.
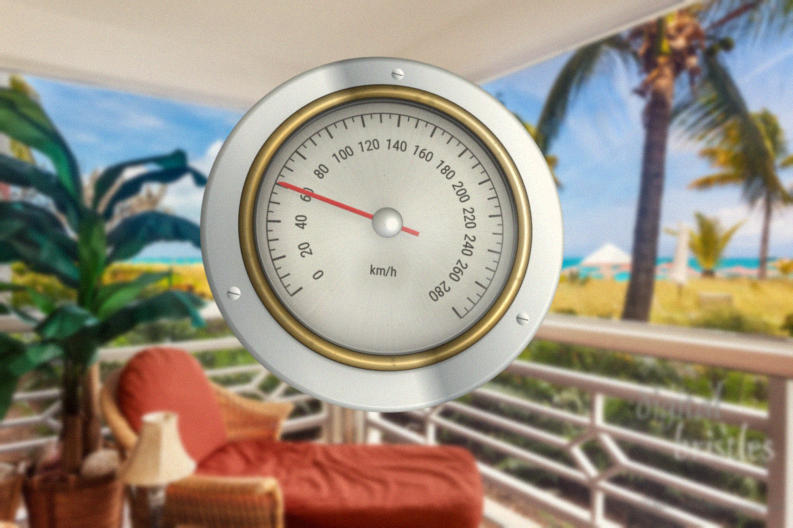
value=60 unit=km/h
